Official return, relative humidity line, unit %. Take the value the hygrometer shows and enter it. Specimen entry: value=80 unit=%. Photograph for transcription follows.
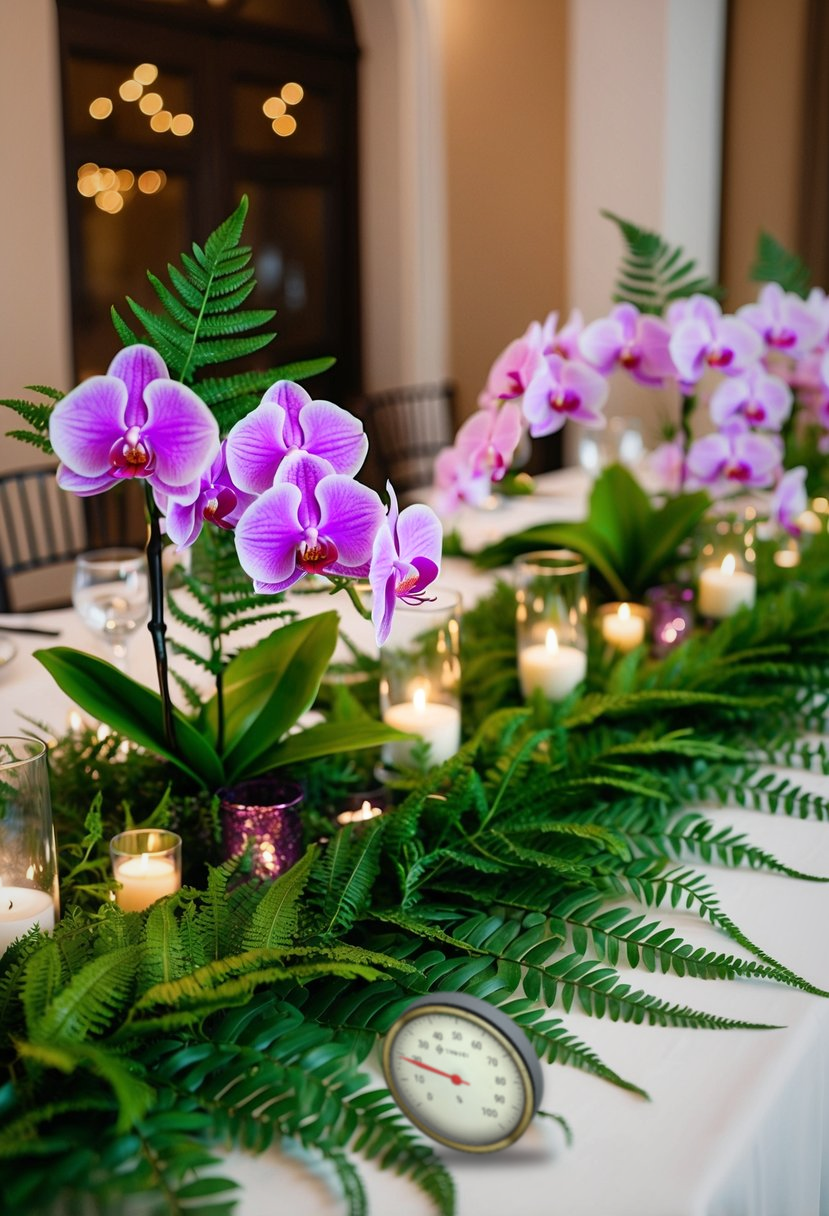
value=20 unit=%
